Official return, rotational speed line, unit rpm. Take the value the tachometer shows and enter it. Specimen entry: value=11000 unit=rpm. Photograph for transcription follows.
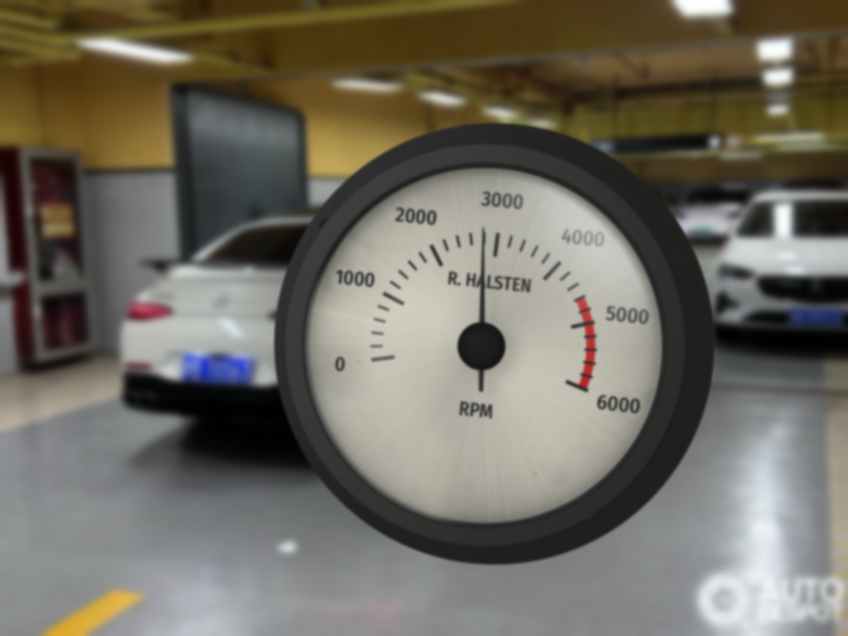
value=2800 unit=rpm
